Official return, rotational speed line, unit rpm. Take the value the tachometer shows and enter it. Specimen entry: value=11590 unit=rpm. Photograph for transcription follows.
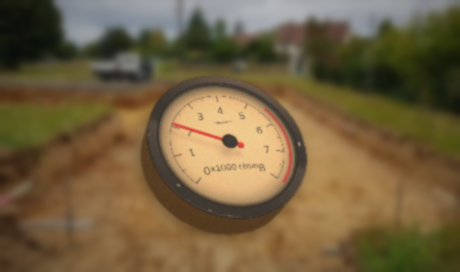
value=2000 unit=rpm
